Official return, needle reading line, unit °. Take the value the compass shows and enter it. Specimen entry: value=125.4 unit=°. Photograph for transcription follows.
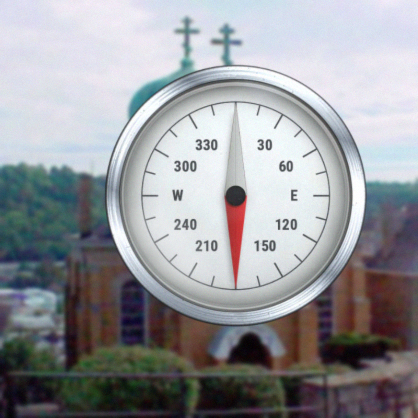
value=180 unit=°
